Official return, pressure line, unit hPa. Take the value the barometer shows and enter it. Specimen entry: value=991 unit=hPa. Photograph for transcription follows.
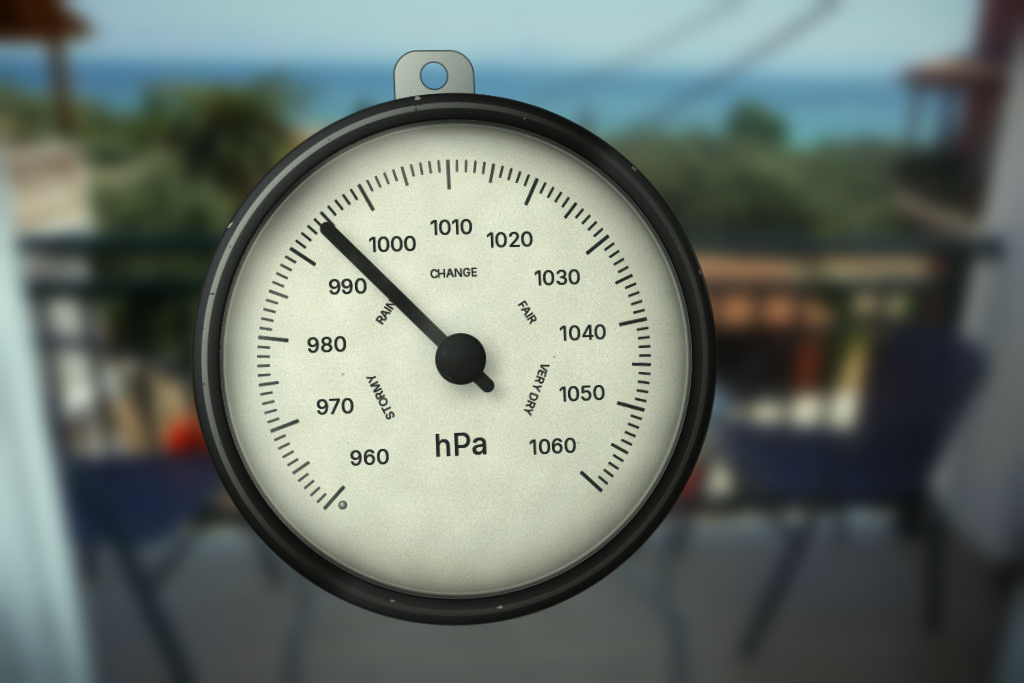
value=994 unit=hPa
